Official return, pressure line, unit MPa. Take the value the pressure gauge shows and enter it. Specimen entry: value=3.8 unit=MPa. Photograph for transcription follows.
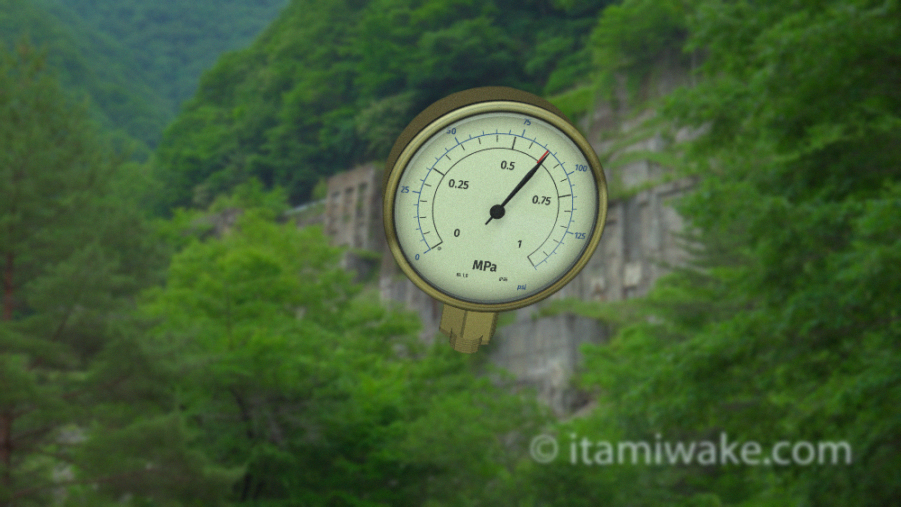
value=0.6 unit=MPa
